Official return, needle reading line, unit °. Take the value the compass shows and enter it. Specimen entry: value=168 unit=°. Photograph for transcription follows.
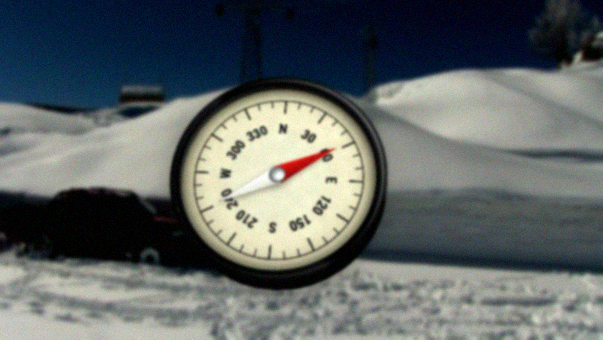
value=60 unit=°
